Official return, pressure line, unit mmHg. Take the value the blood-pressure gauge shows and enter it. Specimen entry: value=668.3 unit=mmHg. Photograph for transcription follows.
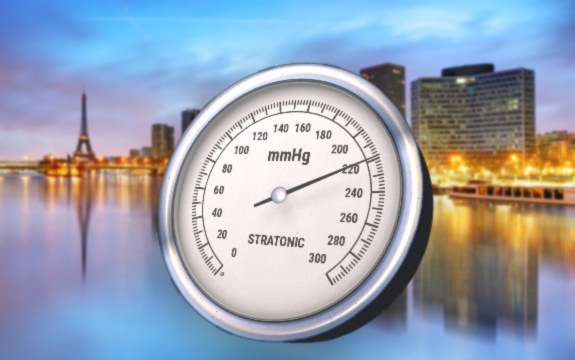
value=220 unit=mmHg
